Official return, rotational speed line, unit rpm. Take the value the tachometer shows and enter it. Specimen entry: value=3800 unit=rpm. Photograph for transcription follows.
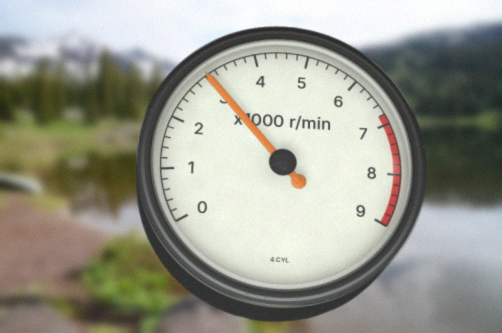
value=3000 unit=rpm
